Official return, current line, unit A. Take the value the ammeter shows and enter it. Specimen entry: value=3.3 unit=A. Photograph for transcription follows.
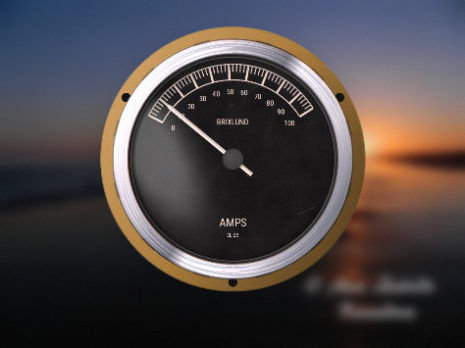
value=10 unit=A
